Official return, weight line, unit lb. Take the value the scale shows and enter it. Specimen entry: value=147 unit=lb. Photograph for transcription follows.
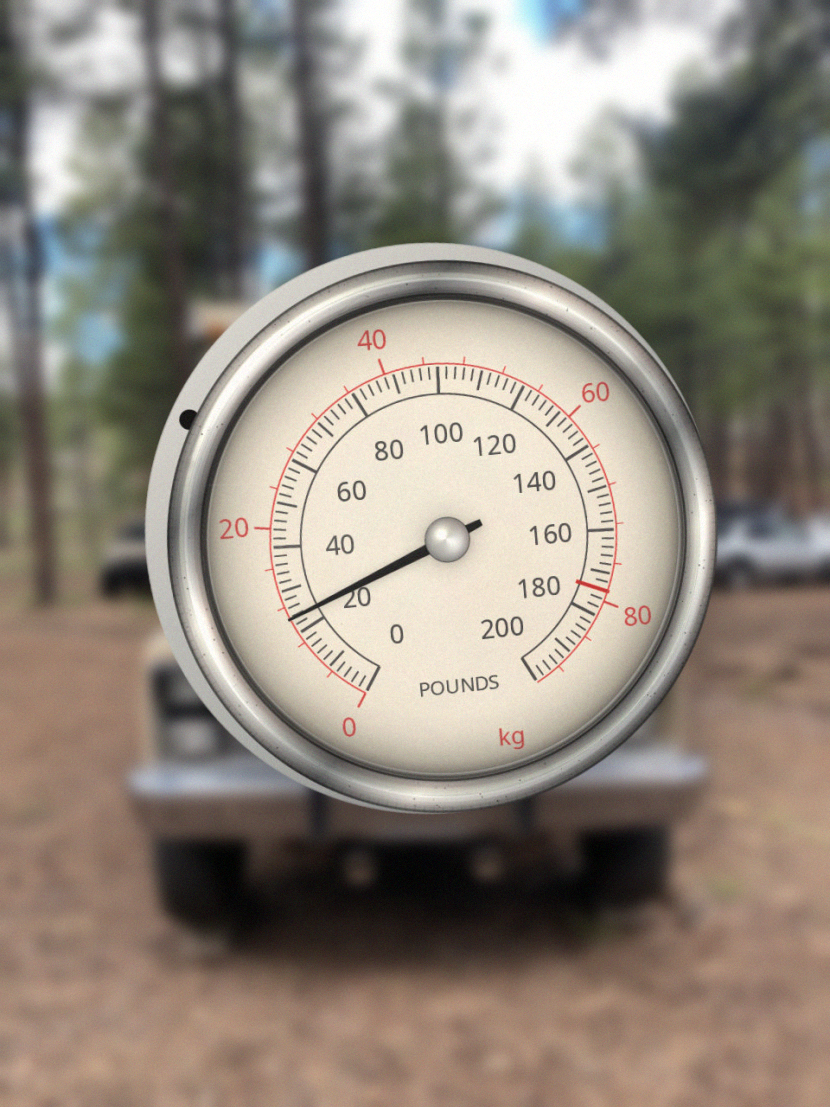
value=24 unit=lb
